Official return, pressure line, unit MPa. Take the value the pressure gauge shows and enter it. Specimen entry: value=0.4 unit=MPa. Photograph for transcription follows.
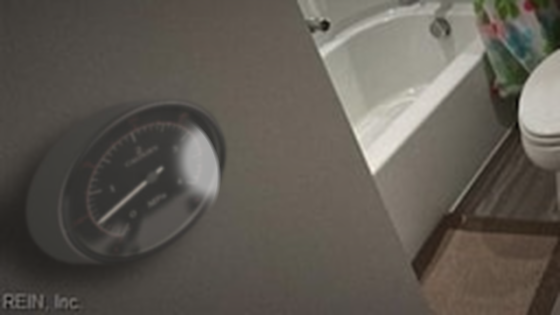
value=0.5 unit=MPa
